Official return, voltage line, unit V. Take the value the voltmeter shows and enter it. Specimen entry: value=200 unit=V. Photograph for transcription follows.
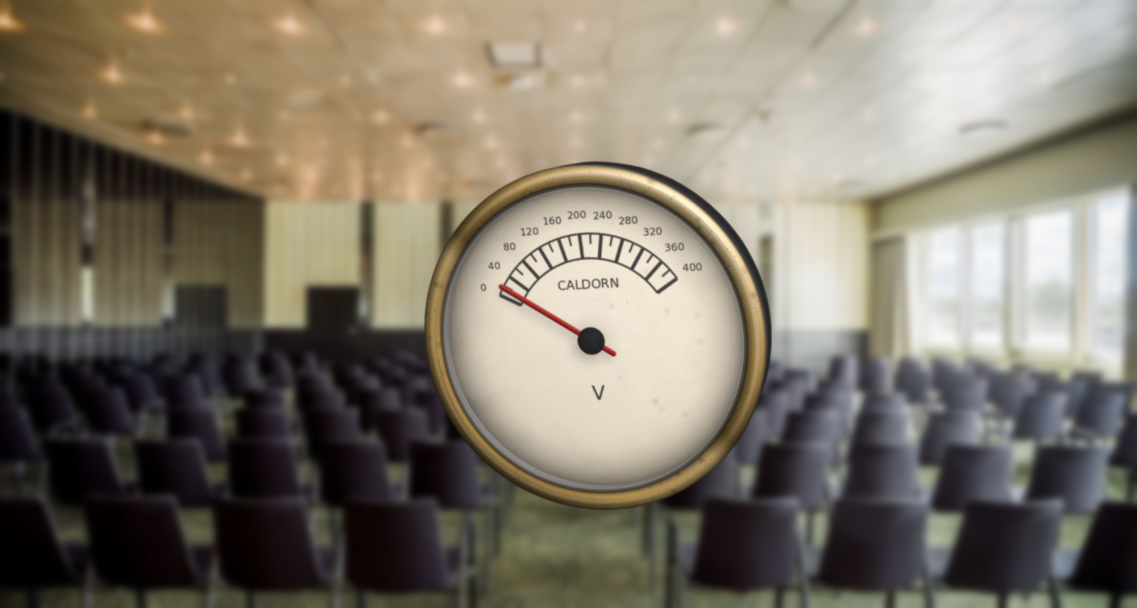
value=20 unit=V
